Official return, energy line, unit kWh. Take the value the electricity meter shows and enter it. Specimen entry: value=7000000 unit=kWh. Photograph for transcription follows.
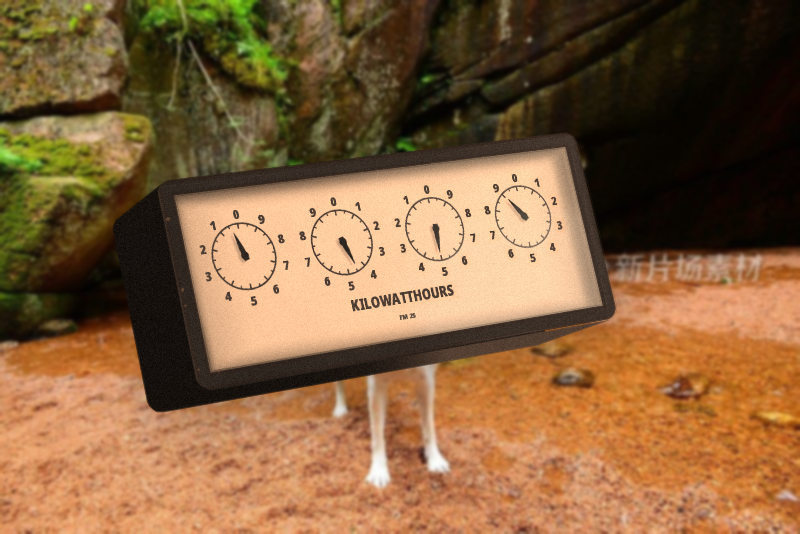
value=449 unit=kWh
